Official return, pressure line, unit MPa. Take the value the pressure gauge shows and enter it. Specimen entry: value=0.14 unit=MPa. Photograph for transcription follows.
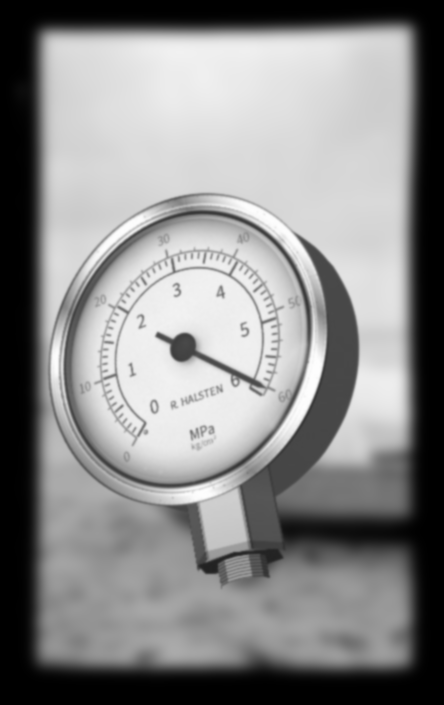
value=5.9 unit=MPa
